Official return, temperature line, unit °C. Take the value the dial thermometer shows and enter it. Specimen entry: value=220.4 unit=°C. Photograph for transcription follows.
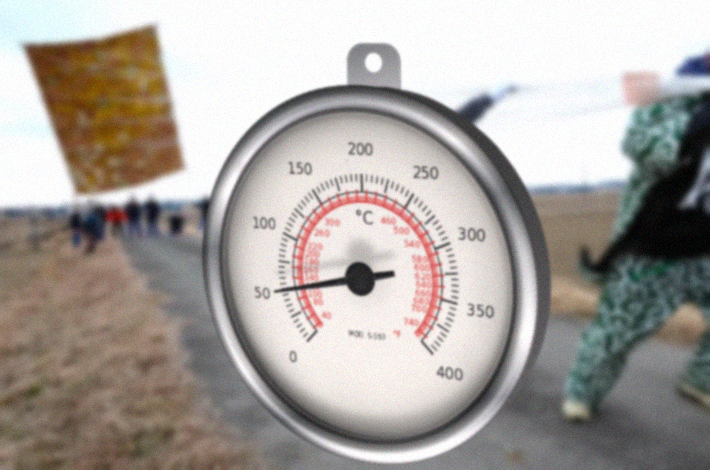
value=50 unit=°C
